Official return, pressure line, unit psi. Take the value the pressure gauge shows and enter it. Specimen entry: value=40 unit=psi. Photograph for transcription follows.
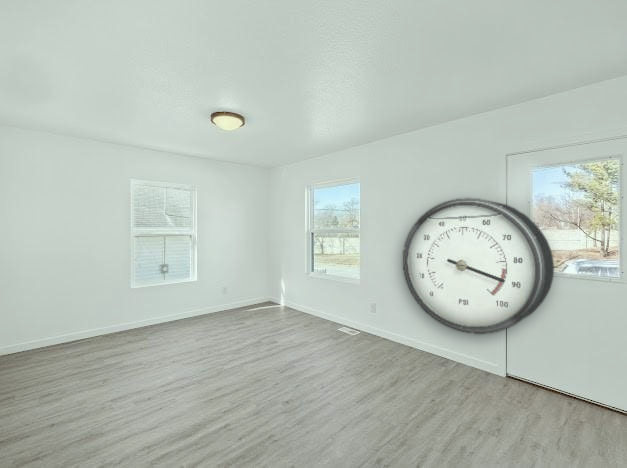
value=90 unit=psi
